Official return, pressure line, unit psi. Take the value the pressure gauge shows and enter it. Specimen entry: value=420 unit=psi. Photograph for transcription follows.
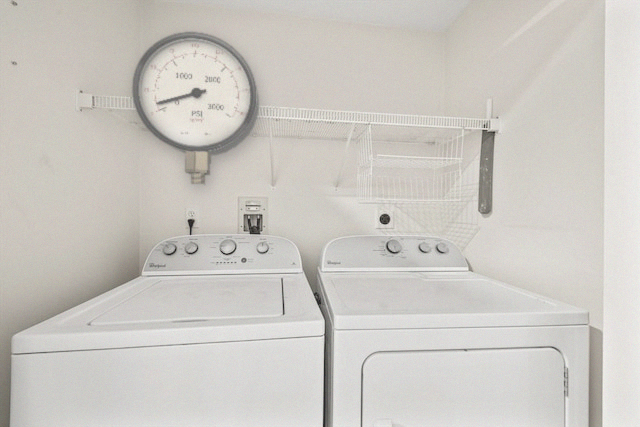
value=100 unit=psi
